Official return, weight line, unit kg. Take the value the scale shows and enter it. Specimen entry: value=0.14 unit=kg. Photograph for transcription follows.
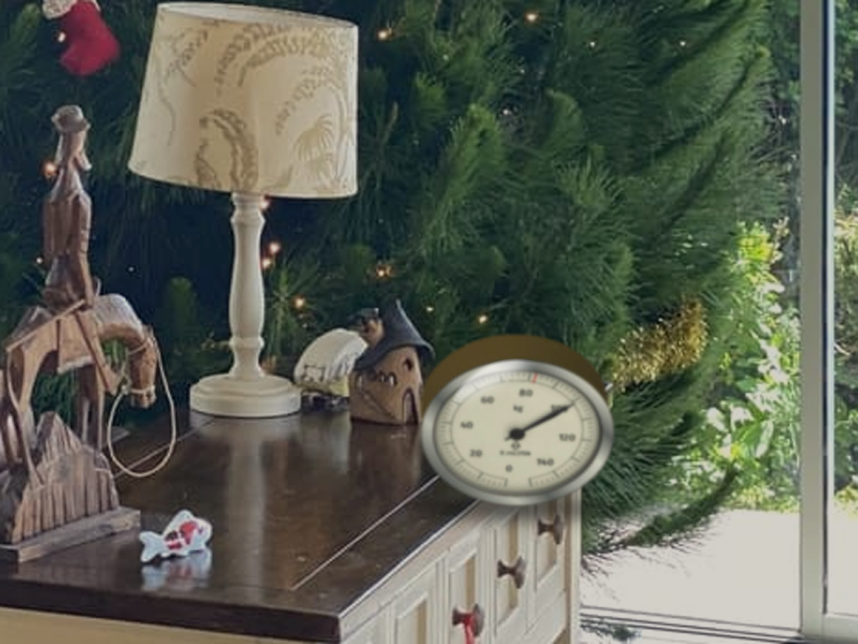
value=100 unit=kg
